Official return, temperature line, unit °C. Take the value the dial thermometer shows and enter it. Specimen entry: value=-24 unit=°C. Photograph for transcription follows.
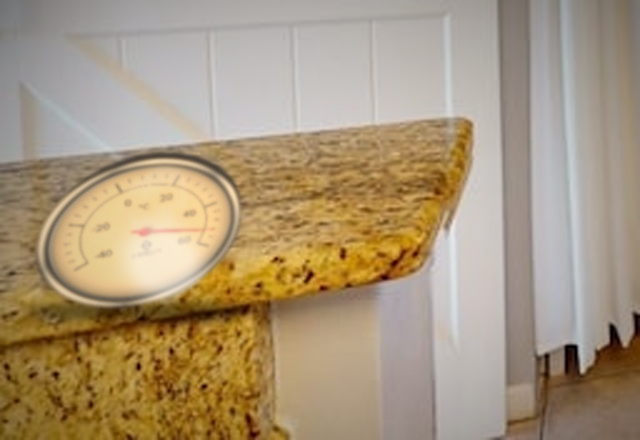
value=52 unit=°C
